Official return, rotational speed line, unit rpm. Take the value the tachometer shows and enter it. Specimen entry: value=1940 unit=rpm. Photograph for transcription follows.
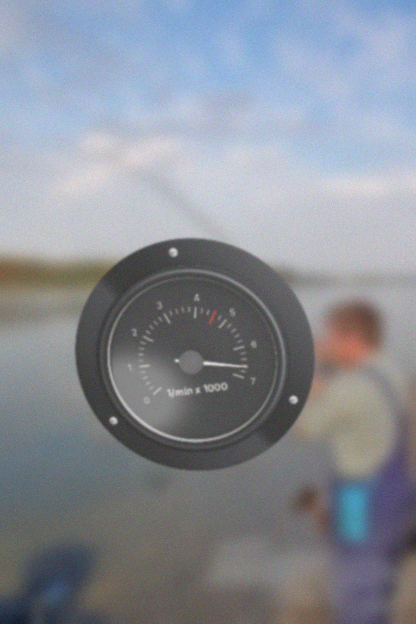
value=6600 unit=rpm
